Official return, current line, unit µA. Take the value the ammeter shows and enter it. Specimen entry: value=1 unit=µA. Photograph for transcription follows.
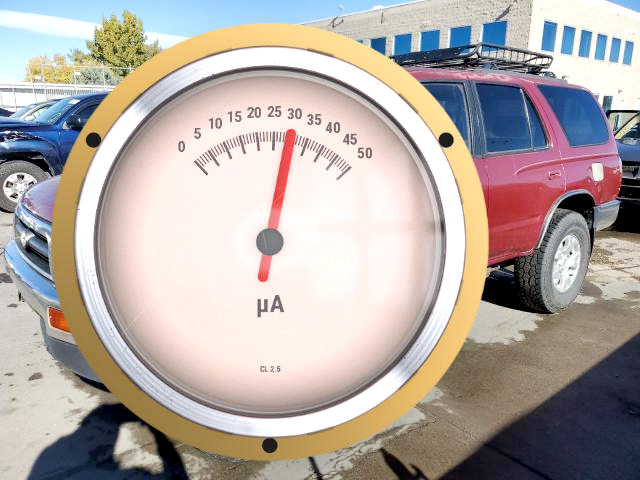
value=30 unit=µA
